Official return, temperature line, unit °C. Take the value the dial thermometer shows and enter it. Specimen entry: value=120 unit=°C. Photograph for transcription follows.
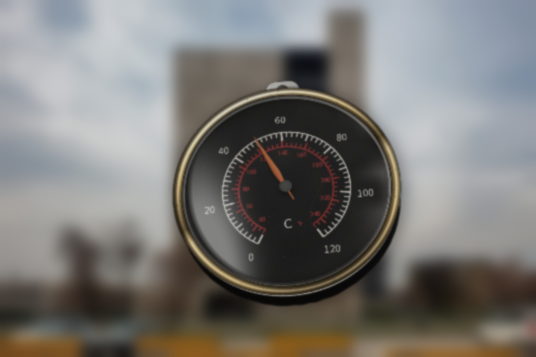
value=50 unit=°C
